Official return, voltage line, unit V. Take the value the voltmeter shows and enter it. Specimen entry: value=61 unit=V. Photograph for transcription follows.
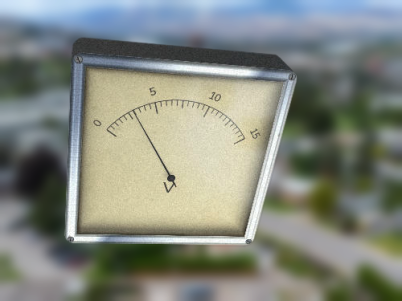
value=3 unit=V
